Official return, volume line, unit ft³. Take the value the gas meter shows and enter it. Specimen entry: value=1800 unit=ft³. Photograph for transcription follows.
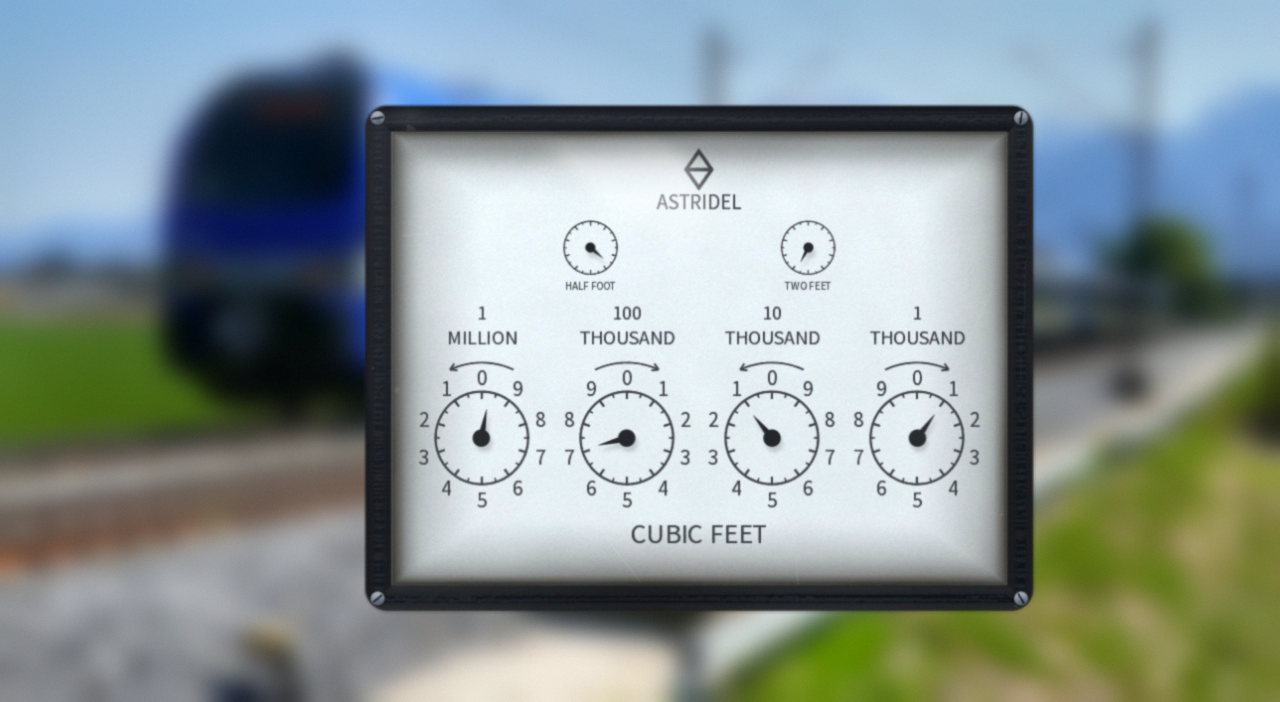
value=971100 unit=ft³
